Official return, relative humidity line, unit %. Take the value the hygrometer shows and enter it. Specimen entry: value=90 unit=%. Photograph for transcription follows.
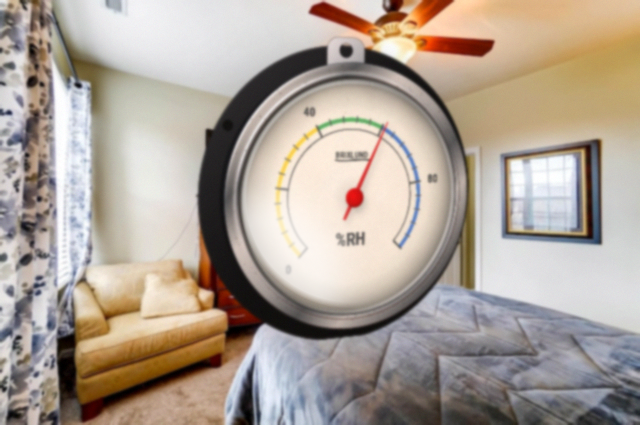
value=60 unit=%
